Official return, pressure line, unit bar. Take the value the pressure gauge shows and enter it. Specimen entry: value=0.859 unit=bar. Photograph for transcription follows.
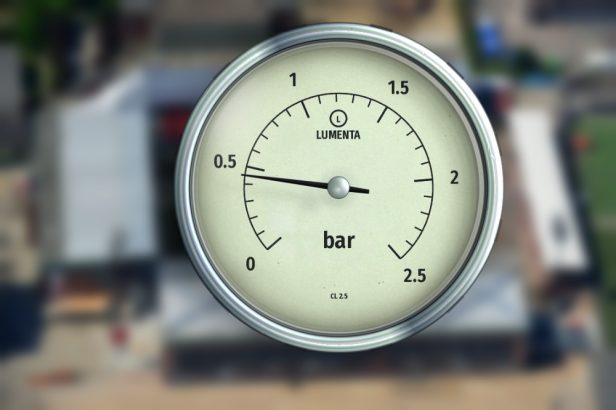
value=0.45 unit=bar
